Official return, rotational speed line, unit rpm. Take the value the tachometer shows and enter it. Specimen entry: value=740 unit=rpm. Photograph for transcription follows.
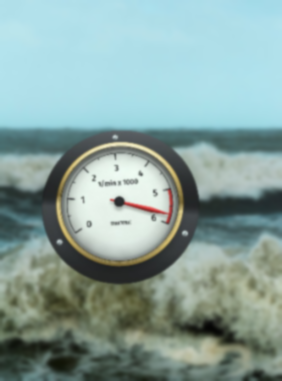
value=5750 unit=rpm
